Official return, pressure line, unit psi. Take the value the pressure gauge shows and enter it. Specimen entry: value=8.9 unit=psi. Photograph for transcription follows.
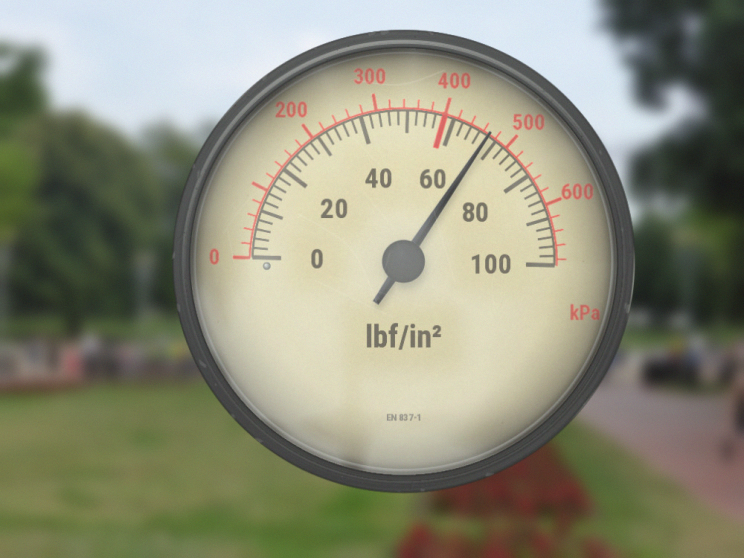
value=68 unit=psi
